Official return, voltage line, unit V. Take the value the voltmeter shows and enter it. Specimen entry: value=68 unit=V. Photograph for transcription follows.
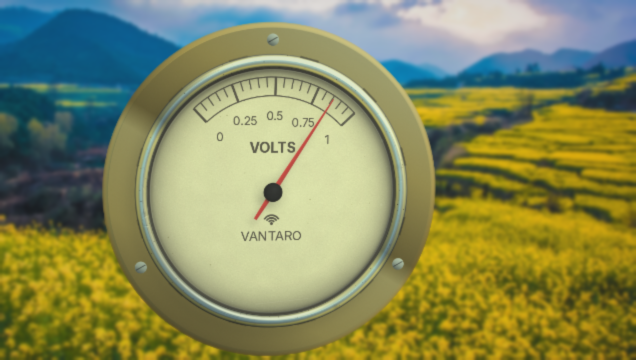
value=0.85 unit=V
